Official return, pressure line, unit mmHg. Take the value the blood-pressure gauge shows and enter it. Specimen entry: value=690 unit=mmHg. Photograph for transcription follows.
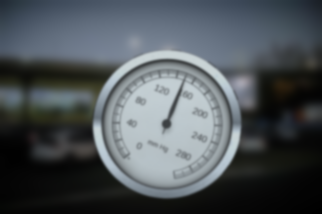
value=150 unit=mmHg
